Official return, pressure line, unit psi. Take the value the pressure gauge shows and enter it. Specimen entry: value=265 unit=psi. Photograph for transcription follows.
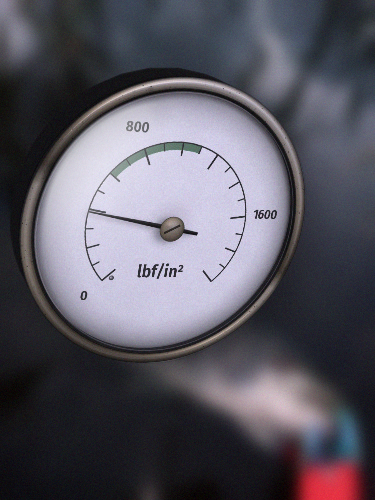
value=400 unit=psi
